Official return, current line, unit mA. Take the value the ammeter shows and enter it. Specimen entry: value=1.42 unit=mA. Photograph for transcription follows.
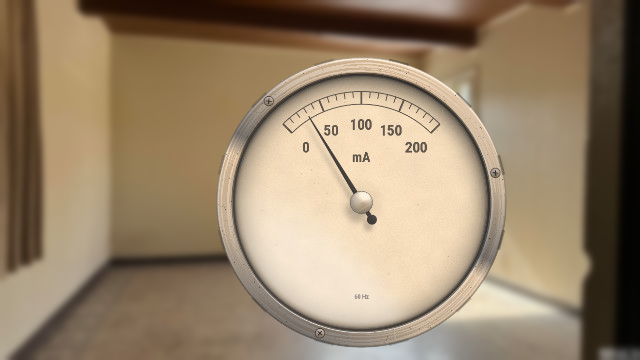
value=30 unit=mA
